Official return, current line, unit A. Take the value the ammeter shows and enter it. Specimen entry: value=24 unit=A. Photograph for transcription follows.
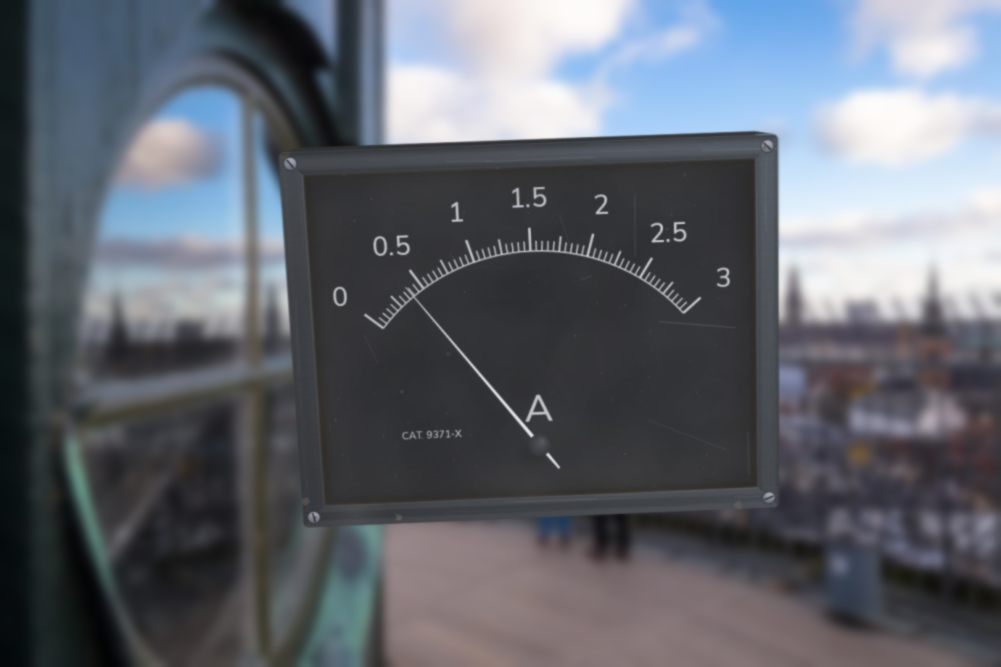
value=0.4 unit=A
